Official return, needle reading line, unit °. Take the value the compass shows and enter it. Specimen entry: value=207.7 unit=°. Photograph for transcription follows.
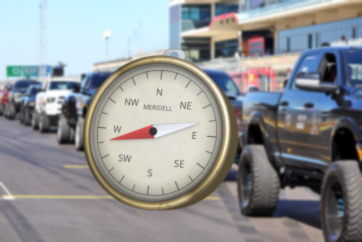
value=255 unit=°
